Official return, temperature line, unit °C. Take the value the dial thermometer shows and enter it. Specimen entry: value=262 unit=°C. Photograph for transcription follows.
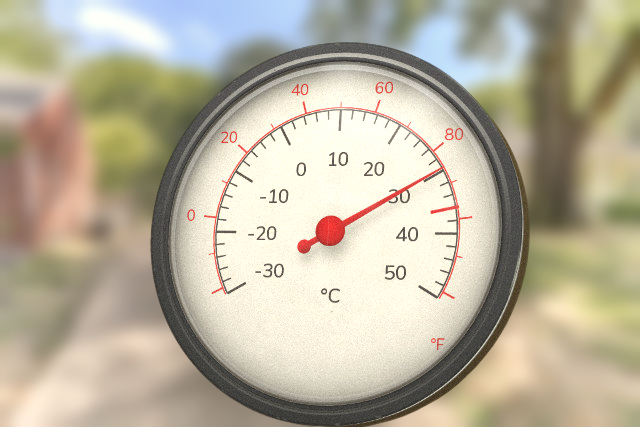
value=30 unit=°C
